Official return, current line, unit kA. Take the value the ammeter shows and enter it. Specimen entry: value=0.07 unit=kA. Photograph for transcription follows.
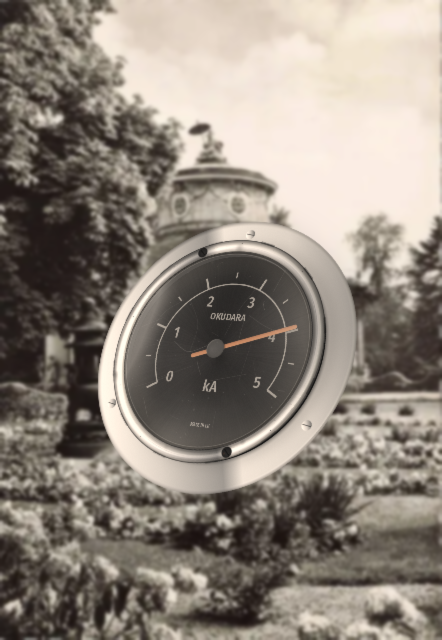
value=4 unit=kA
